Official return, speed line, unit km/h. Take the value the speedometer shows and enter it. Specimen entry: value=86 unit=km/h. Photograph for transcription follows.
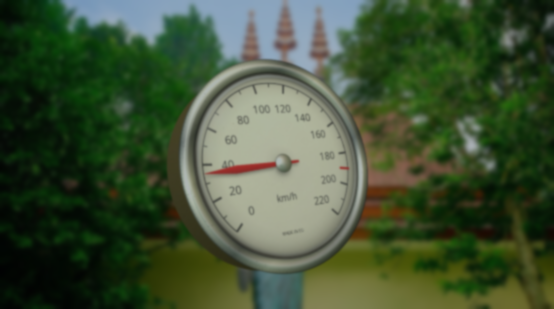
value=35 unit=km/h
